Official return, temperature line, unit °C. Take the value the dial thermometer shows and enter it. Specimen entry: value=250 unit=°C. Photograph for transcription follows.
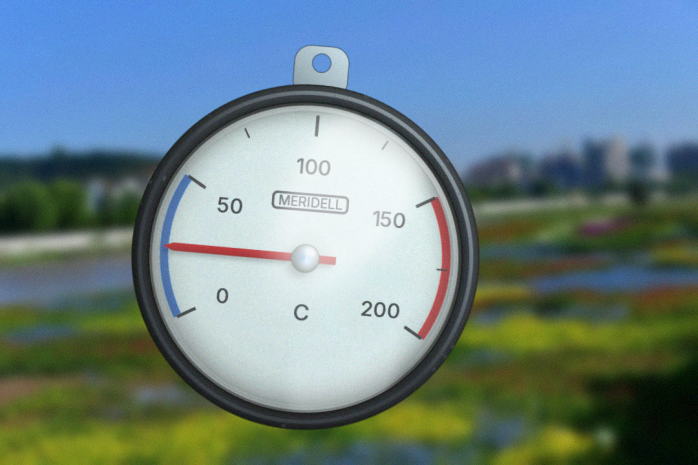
value=25 unit=°C
